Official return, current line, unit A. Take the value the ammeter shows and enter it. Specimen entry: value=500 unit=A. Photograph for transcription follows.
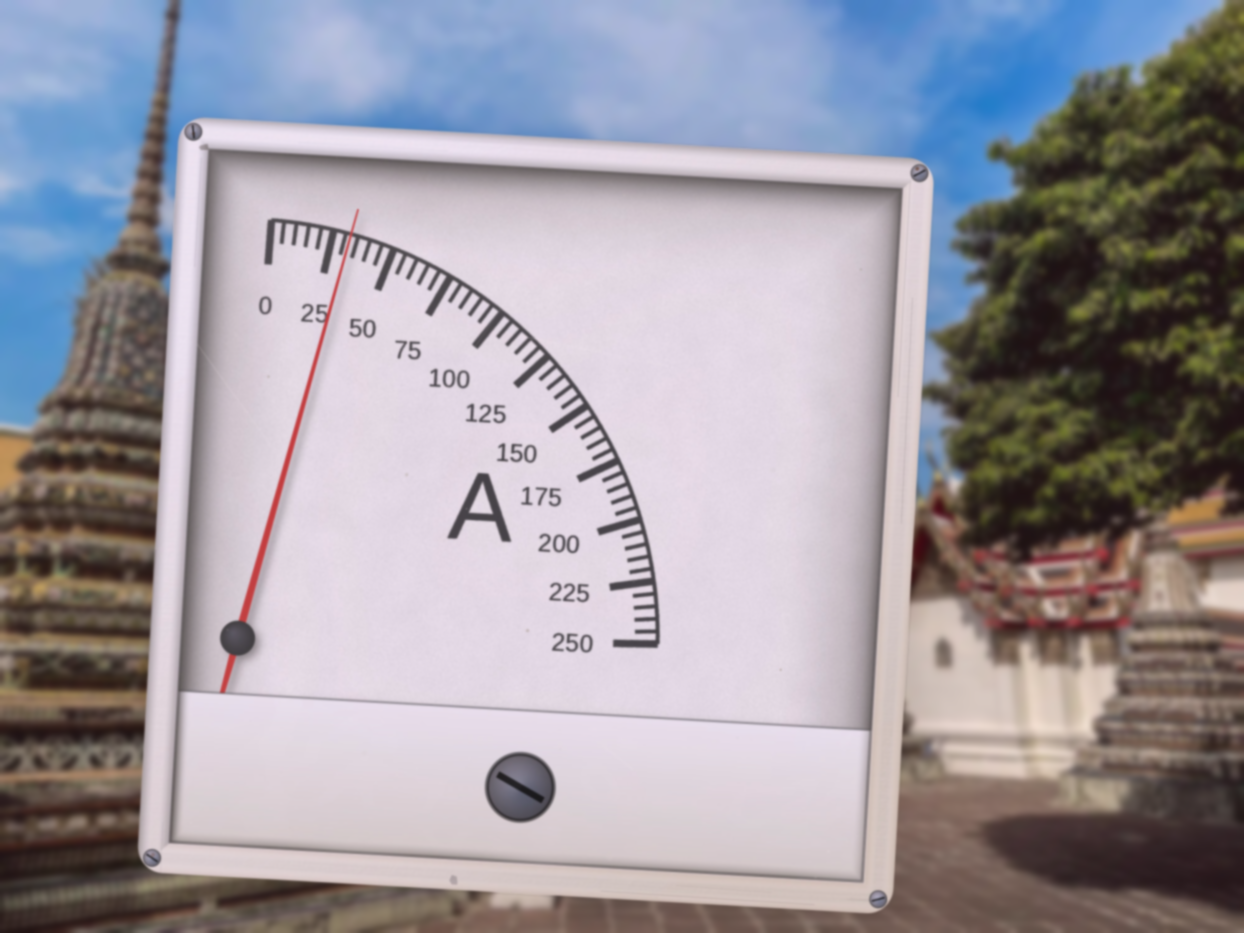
value=32.5 unit=A
